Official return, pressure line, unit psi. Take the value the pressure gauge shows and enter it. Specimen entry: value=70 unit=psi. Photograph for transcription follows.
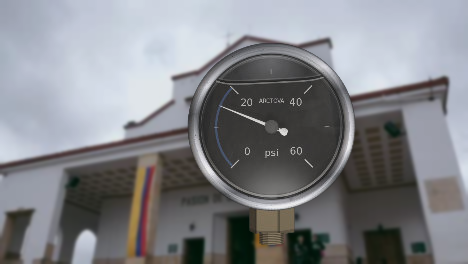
value=15 unit=psi
